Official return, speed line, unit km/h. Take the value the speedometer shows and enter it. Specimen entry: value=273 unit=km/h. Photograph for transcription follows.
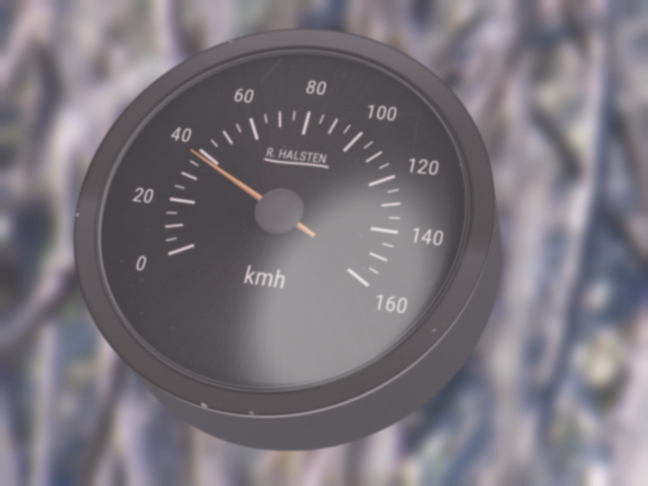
value=37.5 unit=km/h
